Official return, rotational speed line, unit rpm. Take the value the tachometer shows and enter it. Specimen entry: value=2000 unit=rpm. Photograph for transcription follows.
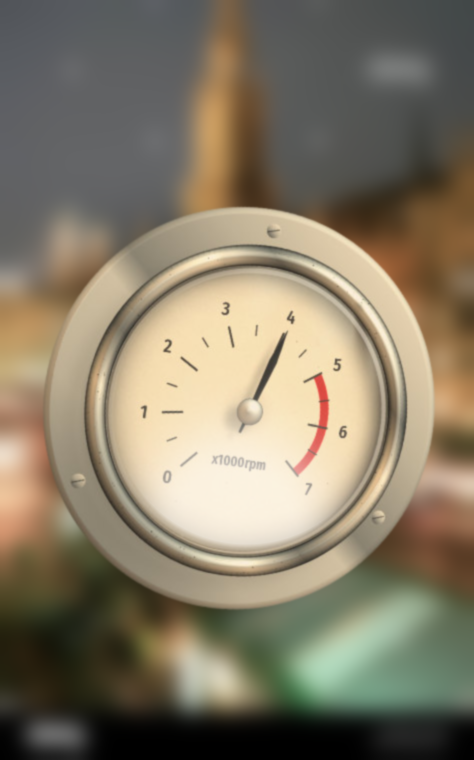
value=4000 unit=rpm
